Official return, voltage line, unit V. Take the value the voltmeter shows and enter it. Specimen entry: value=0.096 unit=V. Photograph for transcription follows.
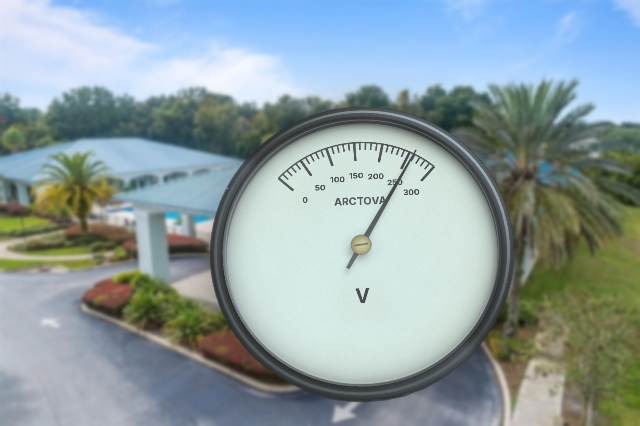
value=260 unit=V
